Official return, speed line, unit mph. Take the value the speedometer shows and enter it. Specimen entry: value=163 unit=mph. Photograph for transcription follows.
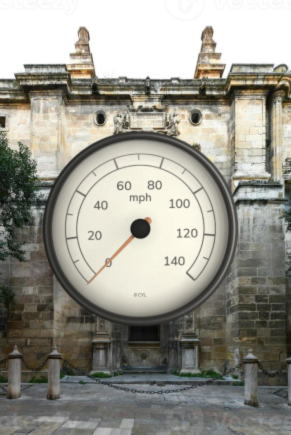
value=0 unit=mph
